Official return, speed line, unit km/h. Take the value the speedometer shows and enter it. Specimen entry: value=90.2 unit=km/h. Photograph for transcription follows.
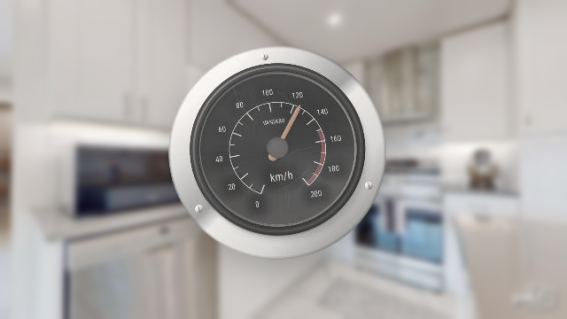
value=125 unit=km/h
